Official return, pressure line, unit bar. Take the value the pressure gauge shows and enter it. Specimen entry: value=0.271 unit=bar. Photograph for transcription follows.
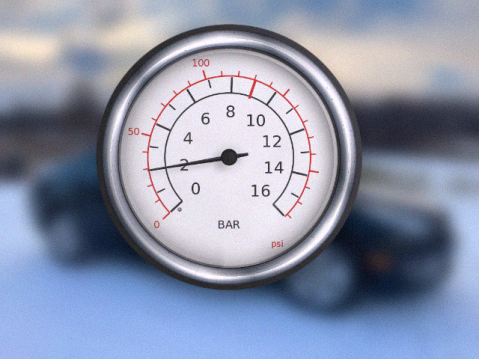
value=2 unit=bar
